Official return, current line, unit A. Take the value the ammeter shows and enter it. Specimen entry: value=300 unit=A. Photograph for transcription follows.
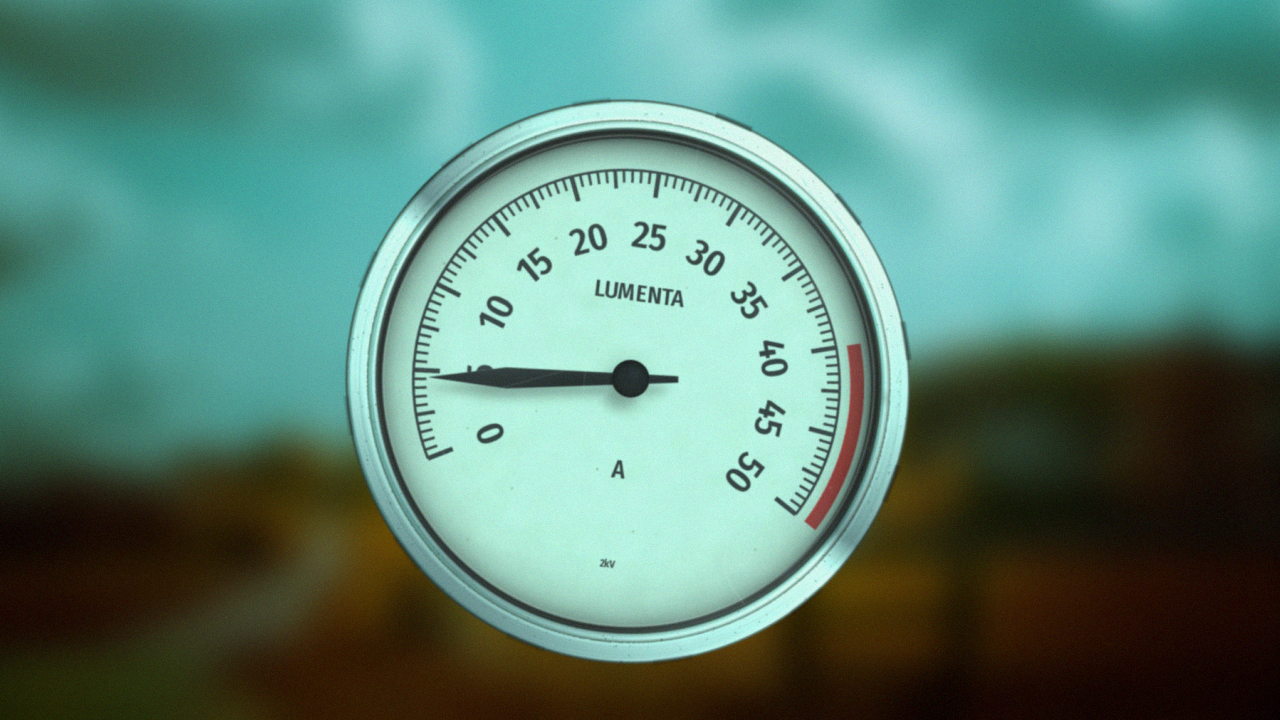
value=4.5 unit=A
